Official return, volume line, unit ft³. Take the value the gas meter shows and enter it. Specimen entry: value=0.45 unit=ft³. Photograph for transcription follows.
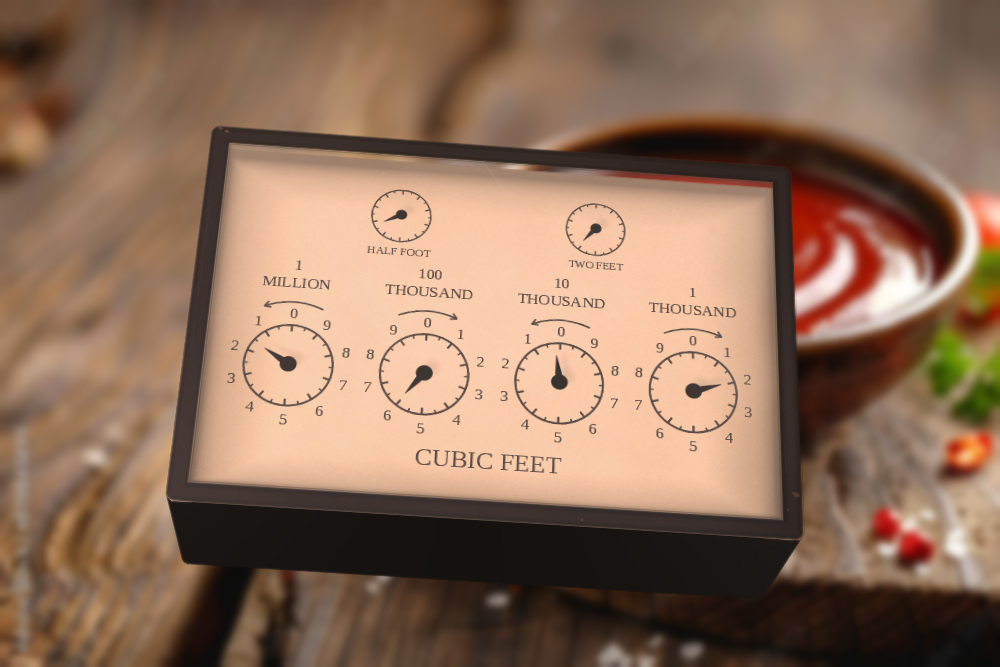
value=160200 unit=ft³
